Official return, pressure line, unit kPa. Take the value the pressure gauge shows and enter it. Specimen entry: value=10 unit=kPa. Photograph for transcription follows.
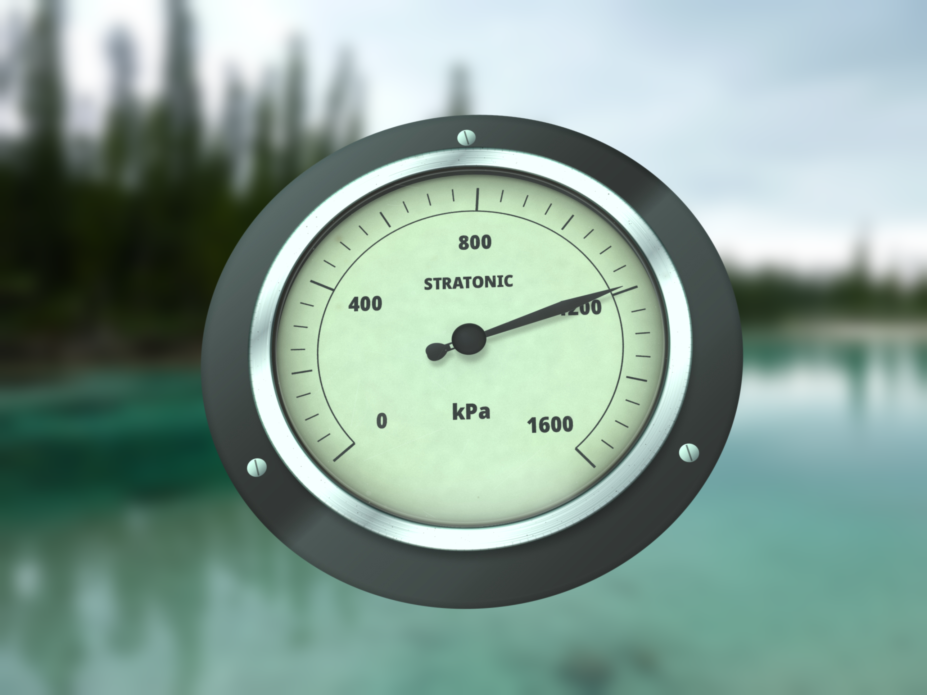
value=1200 unit=kPa
